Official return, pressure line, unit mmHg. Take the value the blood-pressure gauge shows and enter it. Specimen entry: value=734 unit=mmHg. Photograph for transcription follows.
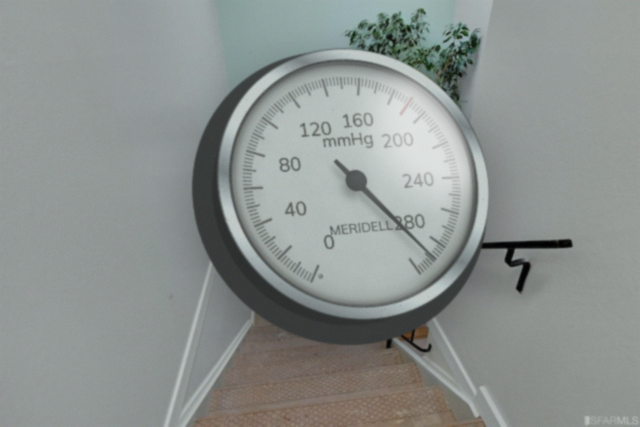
value=290 unit=mmHg
